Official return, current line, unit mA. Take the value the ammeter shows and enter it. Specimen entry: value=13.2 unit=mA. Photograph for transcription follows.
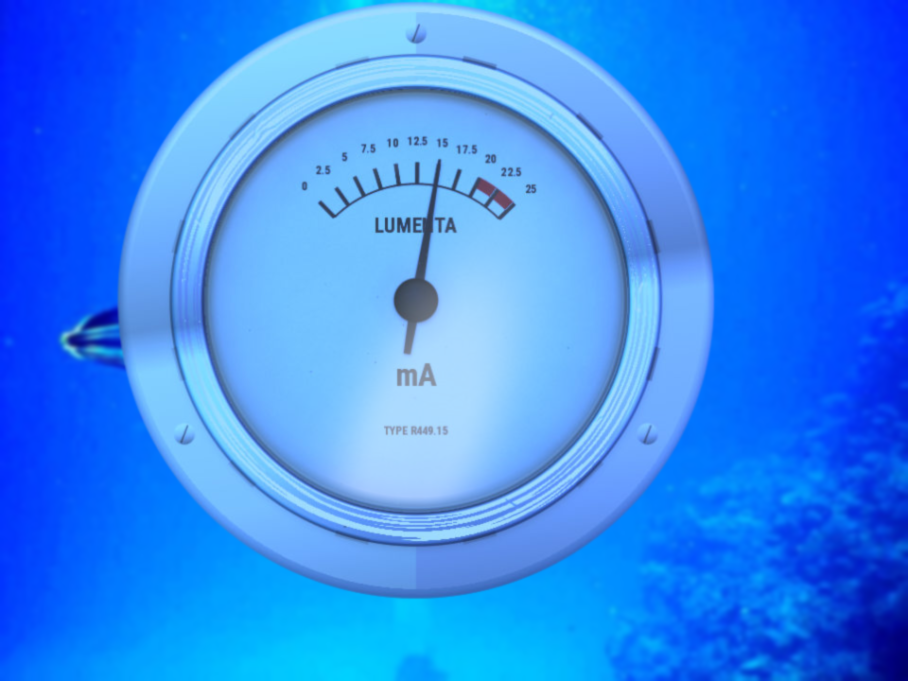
value=15 unit=mA
